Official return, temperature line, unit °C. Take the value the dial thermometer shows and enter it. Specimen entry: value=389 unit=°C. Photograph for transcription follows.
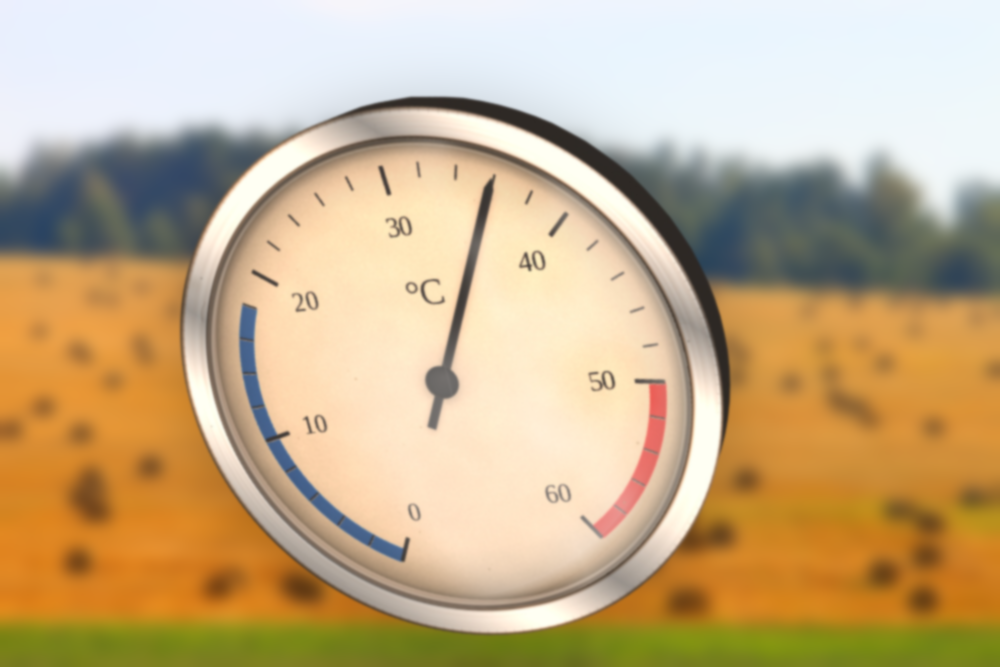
value=36 unit=°C
